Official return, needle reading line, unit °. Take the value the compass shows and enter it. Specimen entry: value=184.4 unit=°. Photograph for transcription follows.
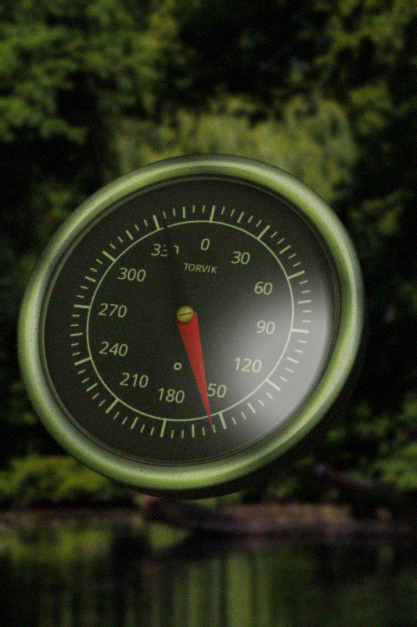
value=155 unit=°
